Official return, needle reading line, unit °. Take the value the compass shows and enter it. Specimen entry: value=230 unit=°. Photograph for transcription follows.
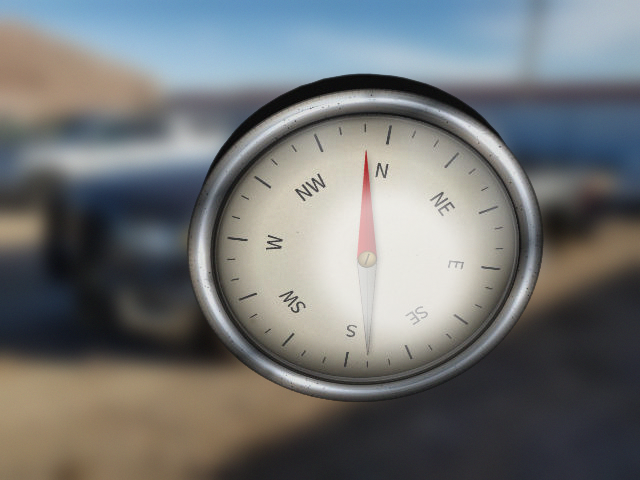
value=350 unit=°
